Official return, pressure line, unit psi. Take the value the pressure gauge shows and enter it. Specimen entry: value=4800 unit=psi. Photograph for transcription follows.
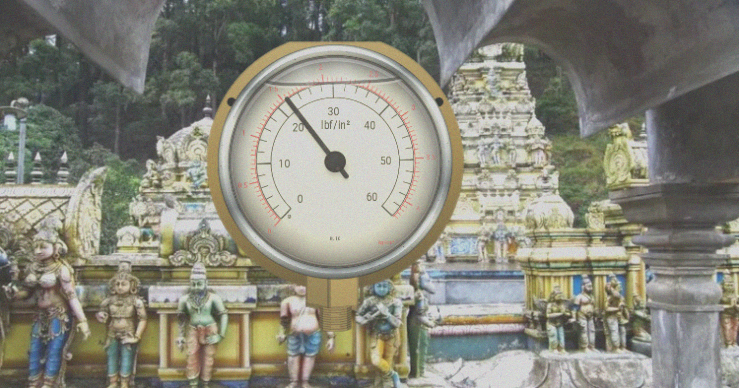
value=22 unit=psi
